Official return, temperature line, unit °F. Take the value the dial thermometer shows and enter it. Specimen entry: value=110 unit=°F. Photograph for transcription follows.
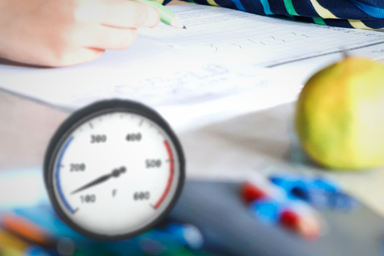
value=140 unit=°F
